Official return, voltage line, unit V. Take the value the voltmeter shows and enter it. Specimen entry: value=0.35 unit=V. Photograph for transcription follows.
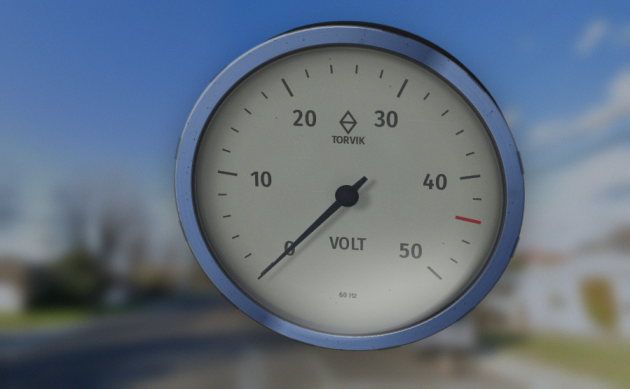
value=0 unit=V
